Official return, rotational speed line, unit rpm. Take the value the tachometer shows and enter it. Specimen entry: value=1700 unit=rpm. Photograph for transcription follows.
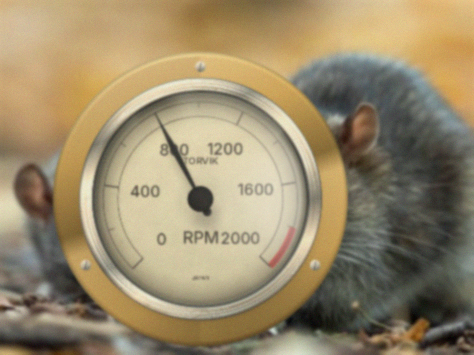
value=800 unit=rpm
